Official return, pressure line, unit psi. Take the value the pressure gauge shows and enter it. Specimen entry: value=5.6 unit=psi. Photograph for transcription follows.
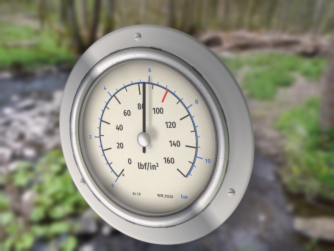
value=85 unit=psi
